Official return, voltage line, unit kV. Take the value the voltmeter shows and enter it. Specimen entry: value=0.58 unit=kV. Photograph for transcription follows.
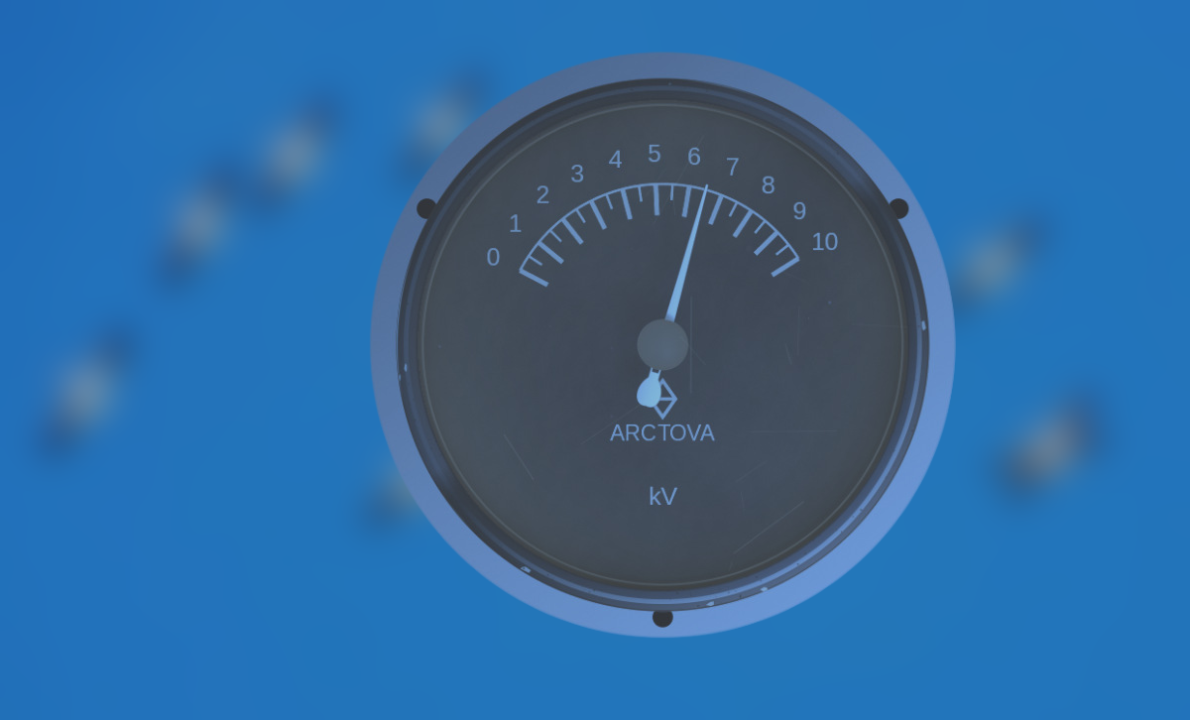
value=6.5 unit=kV
